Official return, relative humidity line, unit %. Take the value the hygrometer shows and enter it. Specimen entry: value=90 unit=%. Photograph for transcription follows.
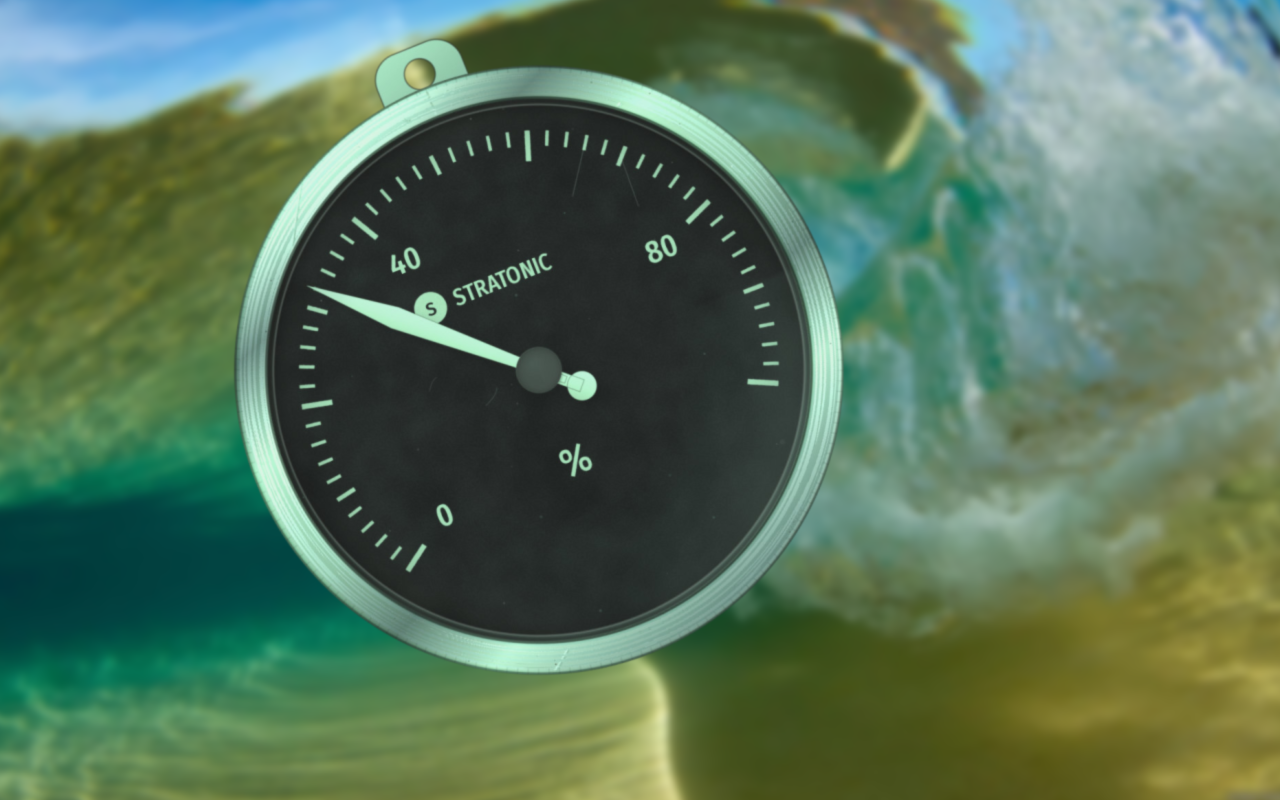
value=32 unit=%
